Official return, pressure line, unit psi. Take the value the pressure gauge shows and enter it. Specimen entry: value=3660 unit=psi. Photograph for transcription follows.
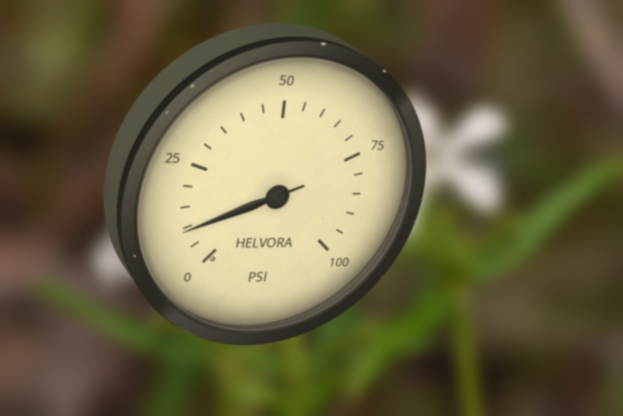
value=10 unit=psi
